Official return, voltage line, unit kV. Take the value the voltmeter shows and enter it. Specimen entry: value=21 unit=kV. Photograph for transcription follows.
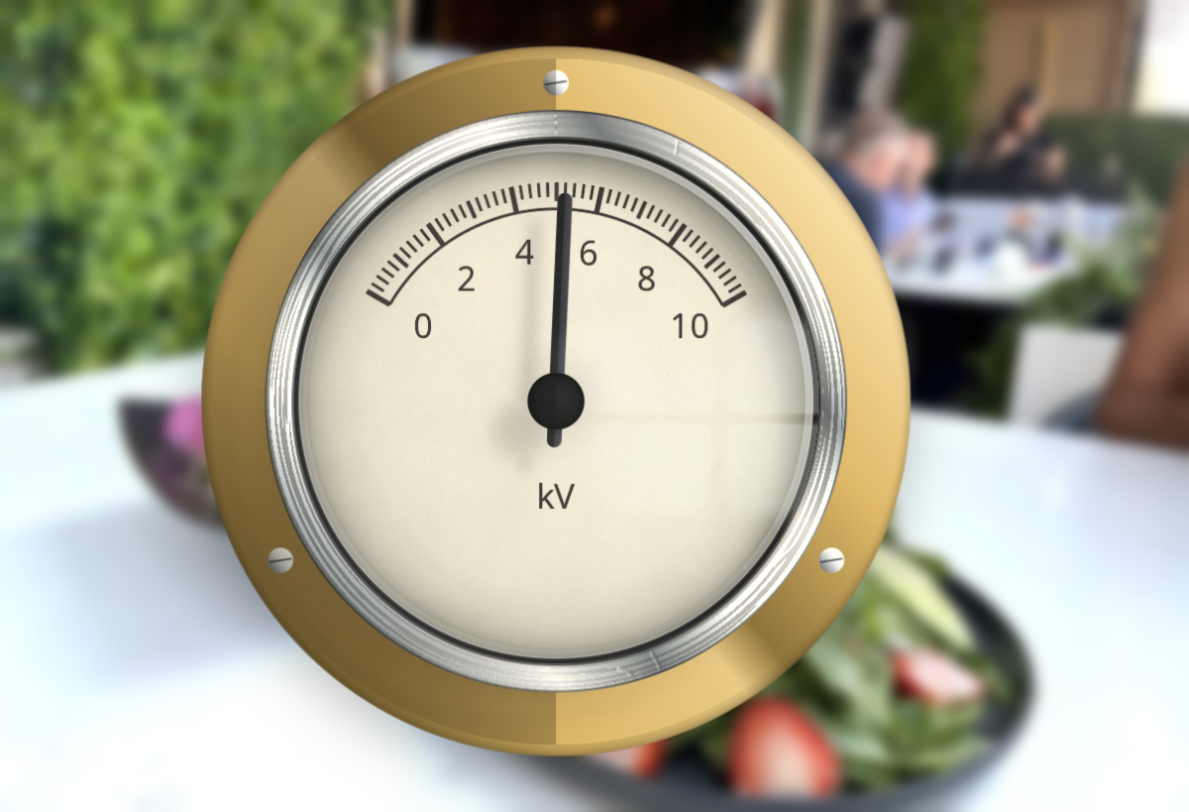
value=5.2 unit=kV
